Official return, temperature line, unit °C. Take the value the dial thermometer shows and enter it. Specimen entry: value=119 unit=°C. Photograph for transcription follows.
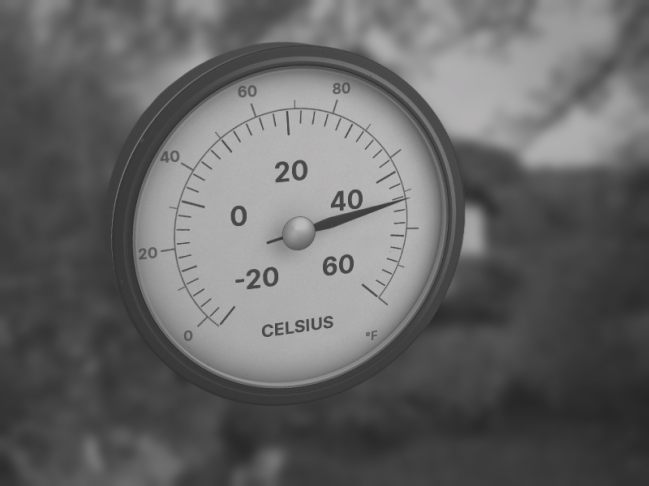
value=44 unit=°C
